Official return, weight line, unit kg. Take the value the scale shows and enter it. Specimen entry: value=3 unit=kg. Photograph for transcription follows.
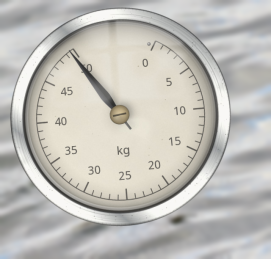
value=49.5 unit=kg
